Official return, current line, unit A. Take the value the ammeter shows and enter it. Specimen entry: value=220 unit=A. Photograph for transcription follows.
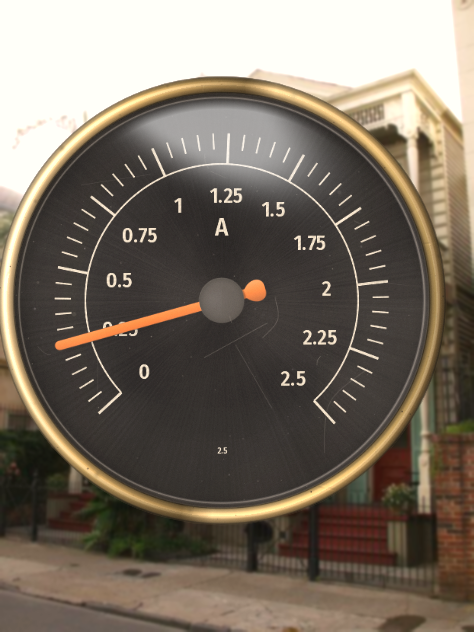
value=0.25 unit=A
